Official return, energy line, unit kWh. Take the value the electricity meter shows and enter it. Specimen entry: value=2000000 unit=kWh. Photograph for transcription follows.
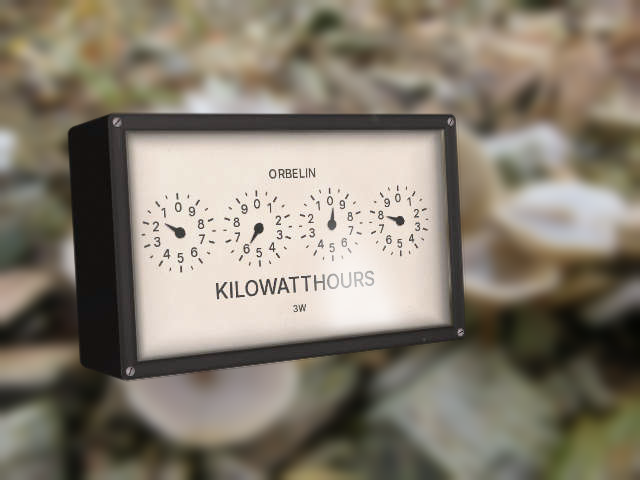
value=1598 unit=kWh
